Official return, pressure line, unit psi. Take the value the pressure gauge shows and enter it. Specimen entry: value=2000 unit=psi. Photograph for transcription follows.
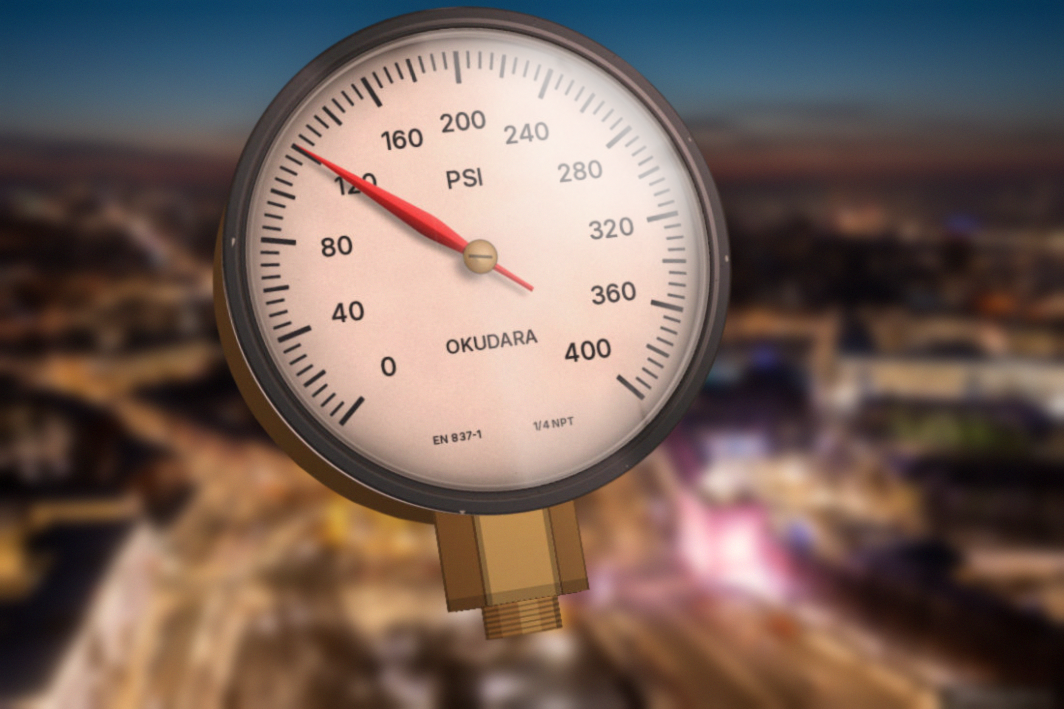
value=120 unit=psi
